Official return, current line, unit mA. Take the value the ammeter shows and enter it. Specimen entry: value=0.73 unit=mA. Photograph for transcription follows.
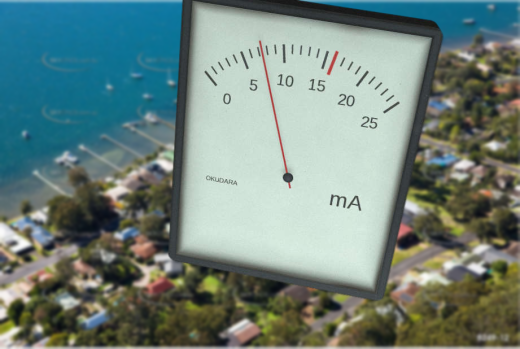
value=7.5 unit=mA
